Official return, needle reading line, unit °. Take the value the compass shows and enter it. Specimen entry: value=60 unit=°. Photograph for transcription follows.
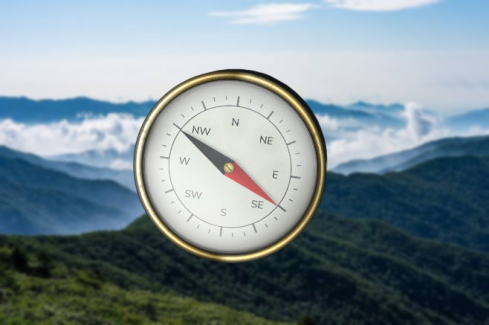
value=120 unit=°
